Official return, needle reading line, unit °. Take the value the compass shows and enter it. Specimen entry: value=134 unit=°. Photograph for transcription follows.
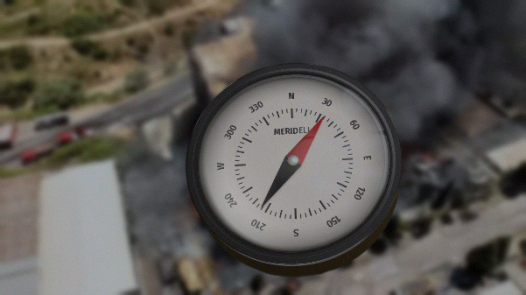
value=35 unit=°
